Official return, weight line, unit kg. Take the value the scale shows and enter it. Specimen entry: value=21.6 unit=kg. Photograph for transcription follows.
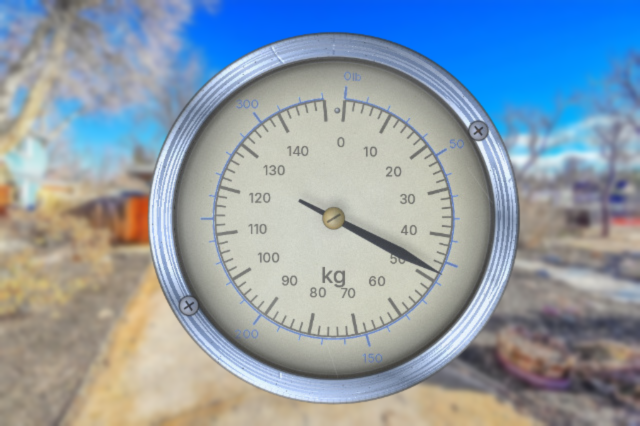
value=48 unit=kg
